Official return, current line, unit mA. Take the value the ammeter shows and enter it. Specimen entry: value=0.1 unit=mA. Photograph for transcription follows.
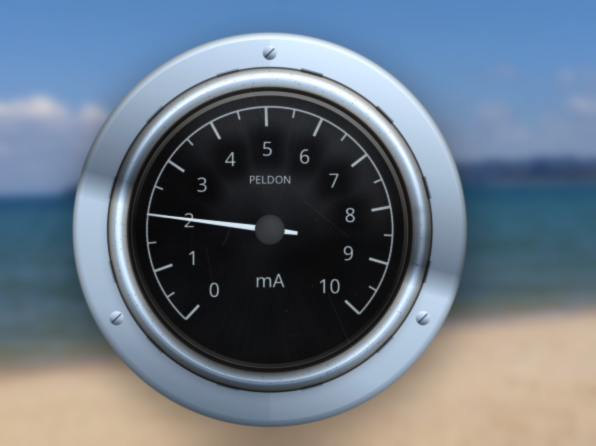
value=2 unit=mA
